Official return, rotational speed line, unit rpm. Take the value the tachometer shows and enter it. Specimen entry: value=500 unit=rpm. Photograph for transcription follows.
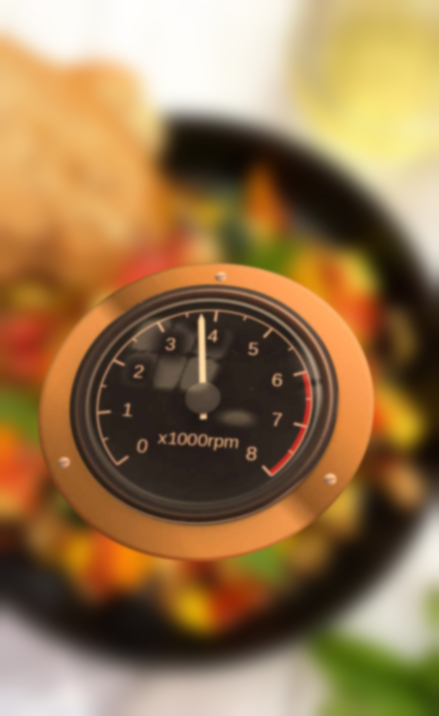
value=3750 unit=rpm
